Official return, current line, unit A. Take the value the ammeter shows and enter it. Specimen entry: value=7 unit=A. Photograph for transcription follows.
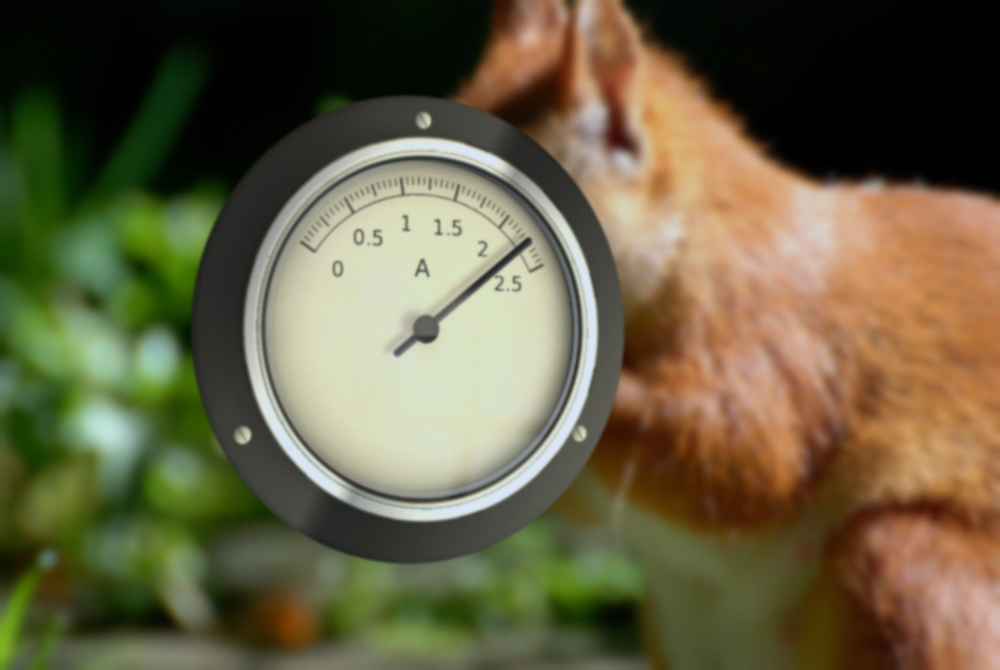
value=2.25 unit=A
